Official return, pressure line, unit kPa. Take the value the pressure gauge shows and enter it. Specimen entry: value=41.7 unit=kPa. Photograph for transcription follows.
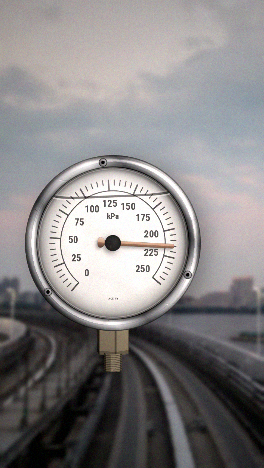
value=215 unit=kPa
